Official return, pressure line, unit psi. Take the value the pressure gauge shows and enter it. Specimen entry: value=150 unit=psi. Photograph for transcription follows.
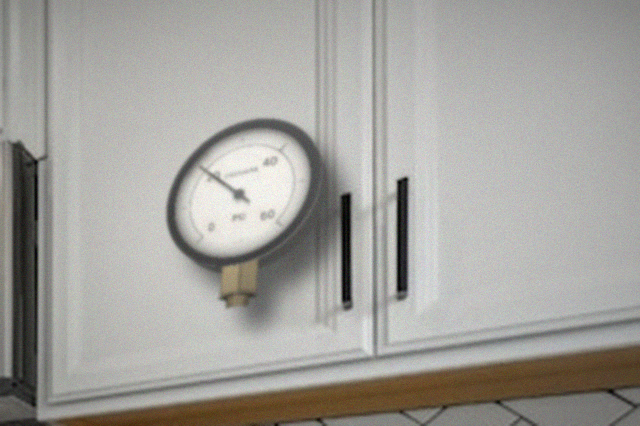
value=20 unit=psi
